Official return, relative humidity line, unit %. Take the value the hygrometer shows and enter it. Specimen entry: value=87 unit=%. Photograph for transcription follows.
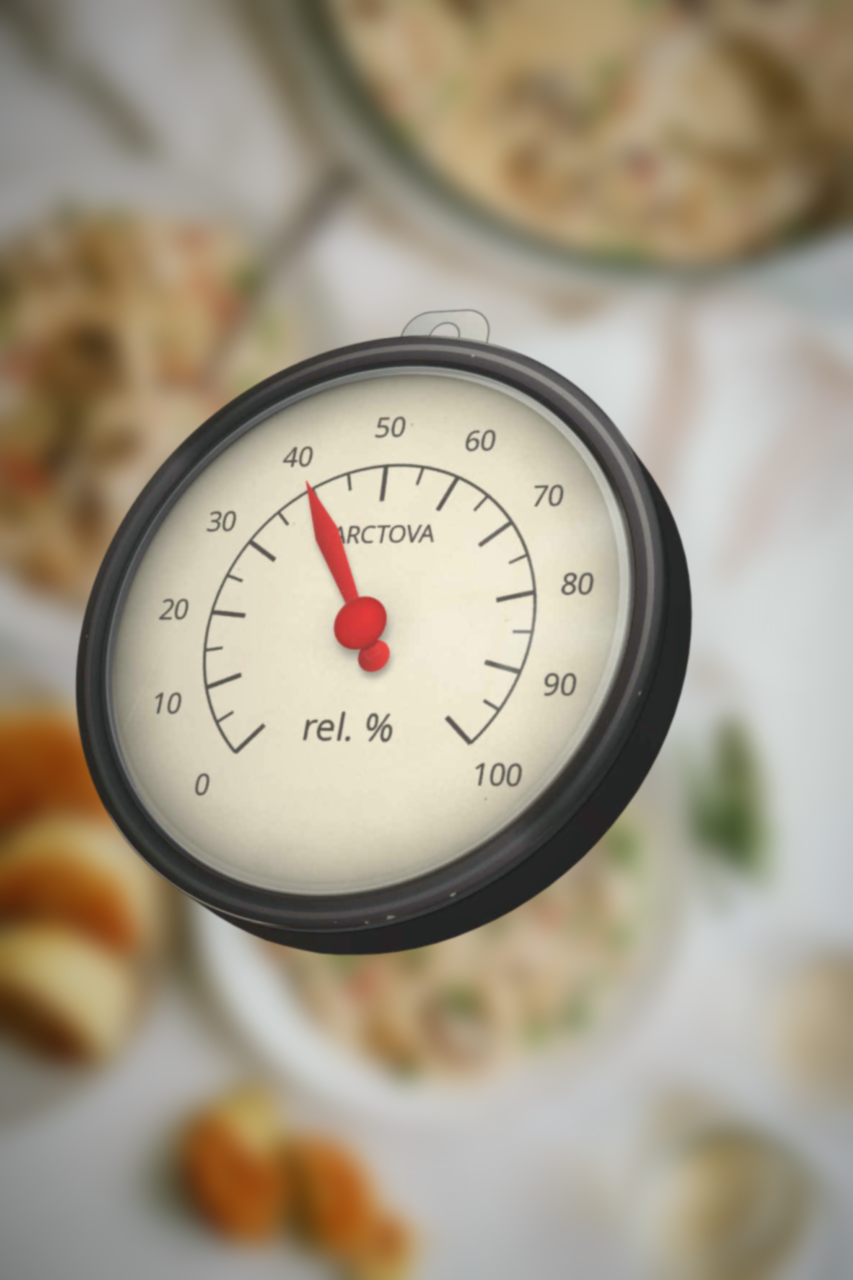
value=40 unit=%
